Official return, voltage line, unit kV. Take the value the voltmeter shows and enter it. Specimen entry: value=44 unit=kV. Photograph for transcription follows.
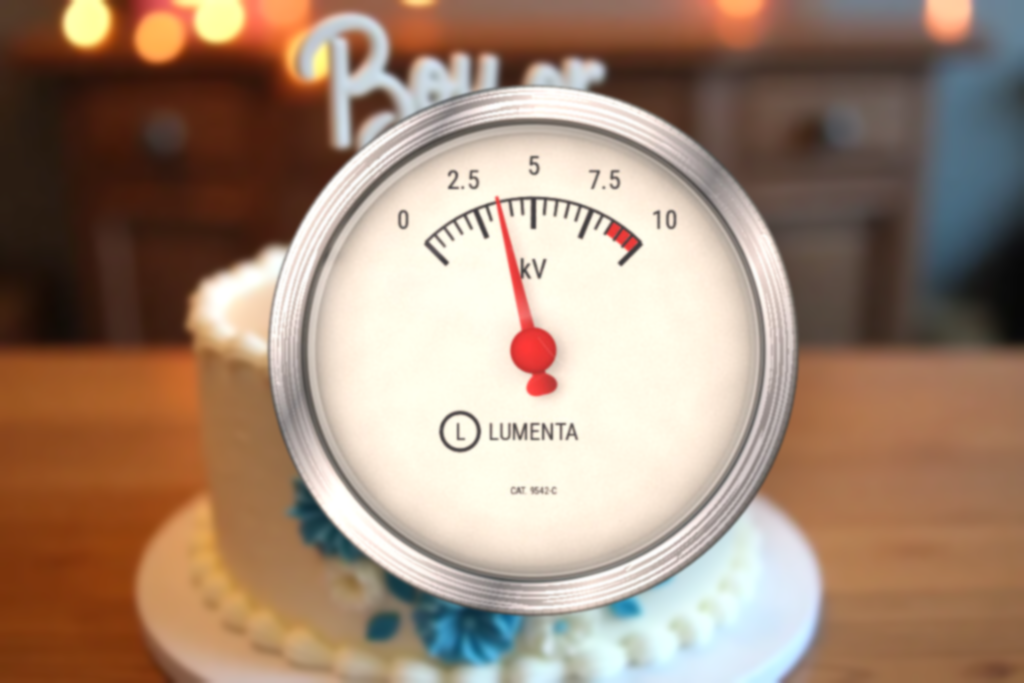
value=3.5 unit=kV
